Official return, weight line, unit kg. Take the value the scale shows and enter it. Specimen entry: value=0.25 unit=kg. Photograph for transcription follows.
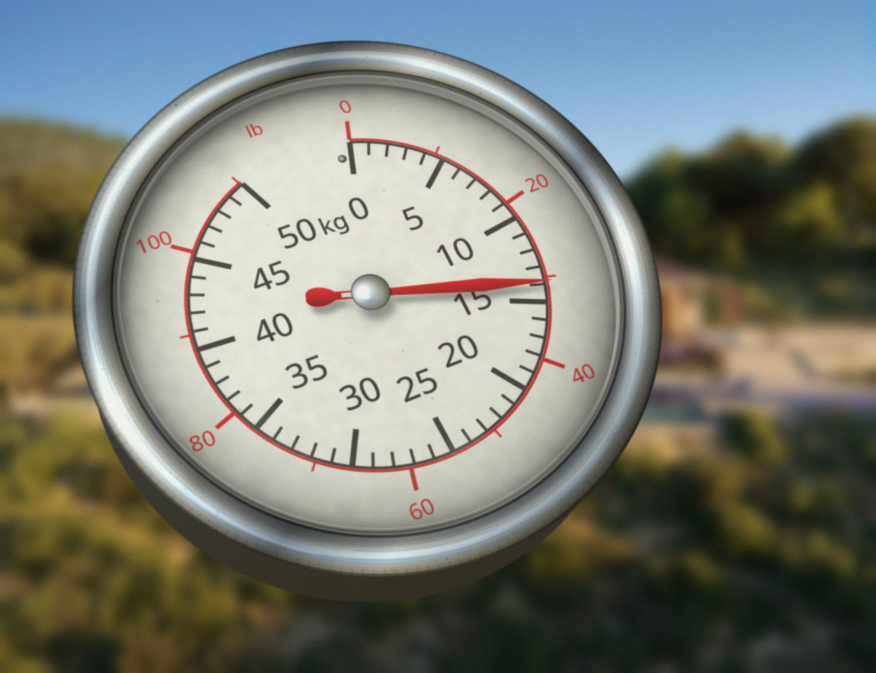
value=14 unit=kg
